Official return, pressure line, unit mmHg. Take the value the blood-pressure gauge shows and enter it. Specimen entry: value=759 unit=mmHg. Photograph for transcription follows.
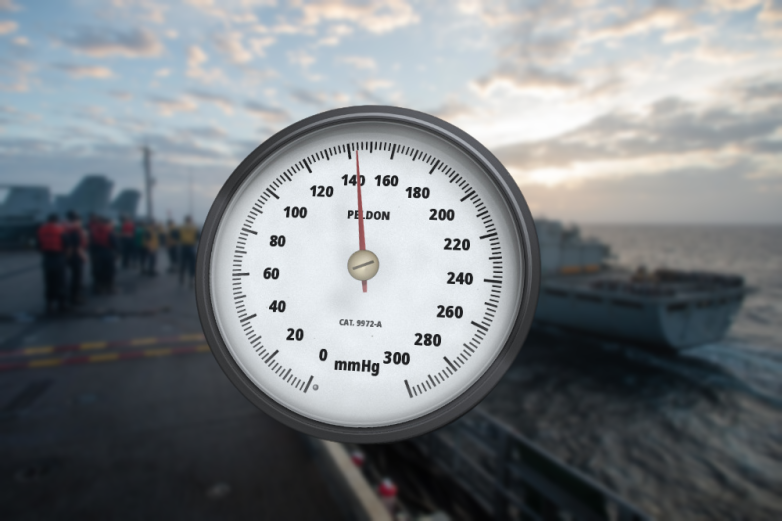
value=144 unit=mmHg
